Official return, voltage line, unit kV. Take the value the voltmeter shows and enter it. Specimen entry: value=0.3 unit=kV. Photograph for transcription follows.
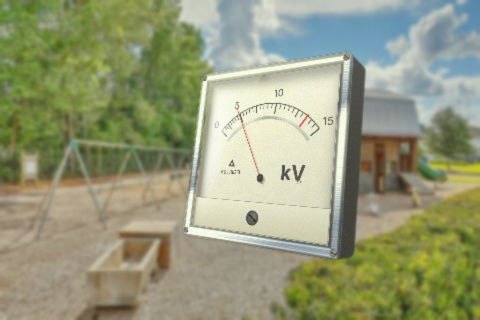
value=5 unit=kV
